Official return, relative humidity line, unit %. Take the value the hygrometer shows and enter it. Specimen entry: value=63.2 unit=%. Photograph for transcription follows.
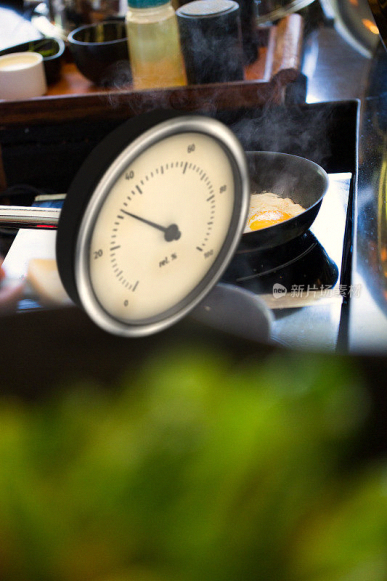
value=32 unit=%
